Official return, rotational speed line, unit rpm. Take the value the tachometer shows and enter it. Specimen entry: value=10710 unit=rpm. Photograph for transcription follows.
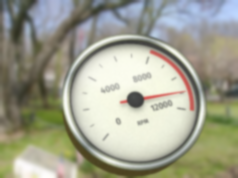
value=11000 unit=rpm
